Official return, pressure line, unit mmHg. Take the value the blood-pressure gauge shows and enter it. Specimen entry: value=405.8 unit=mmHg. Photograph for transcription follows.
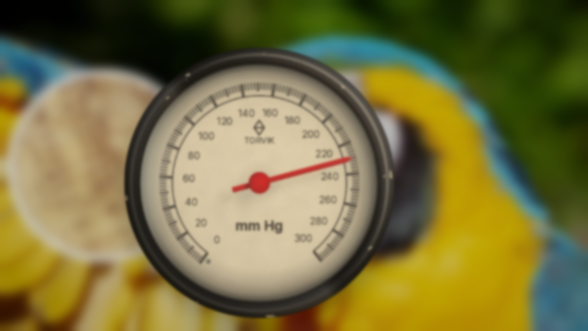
value=230 unit=mmHg
